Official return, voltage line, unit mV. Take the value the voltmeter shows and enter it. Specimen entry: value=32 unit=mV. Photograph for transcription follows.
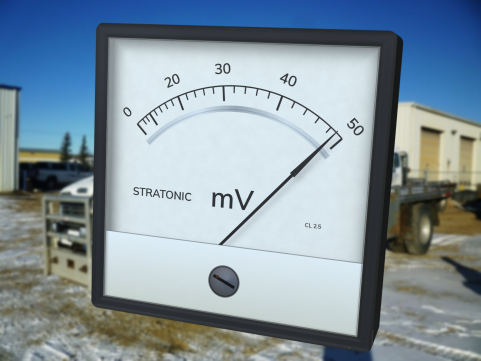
value=49 unit=mV
